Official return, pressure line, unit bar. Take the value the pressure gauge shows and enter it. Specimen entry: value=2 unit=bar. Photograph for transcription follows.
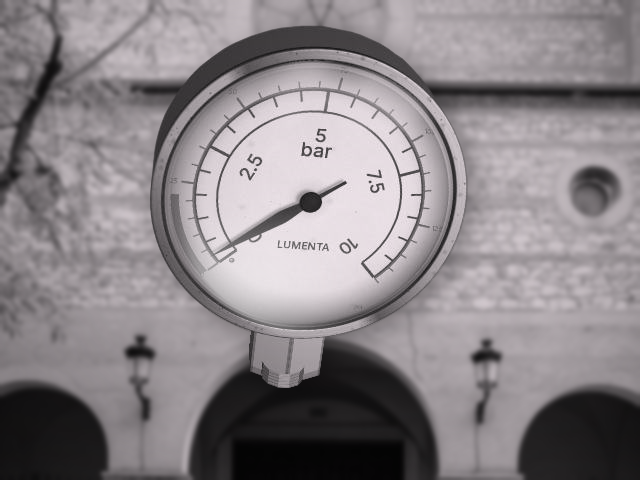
value=0.25 unit=bar
